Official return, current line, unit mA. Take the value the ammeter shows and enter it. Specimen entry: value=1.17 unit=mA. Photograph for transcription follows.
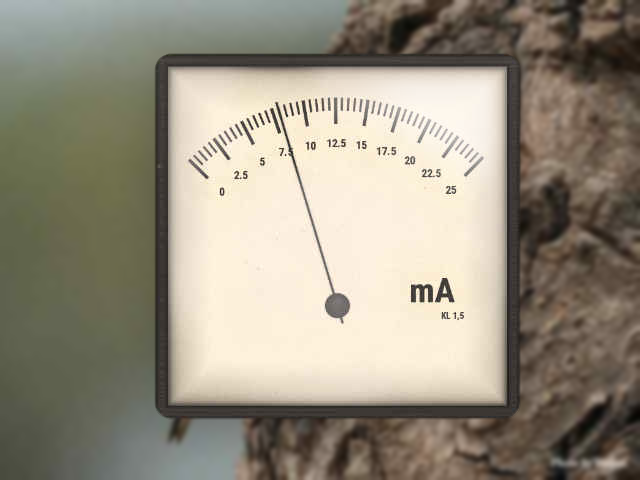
value=8 unit=mA
